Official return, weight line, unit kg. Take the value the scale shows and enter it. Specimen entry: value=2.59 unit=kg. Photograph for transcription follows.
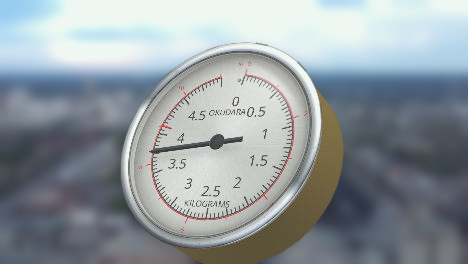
value=3.75 unit=kg
